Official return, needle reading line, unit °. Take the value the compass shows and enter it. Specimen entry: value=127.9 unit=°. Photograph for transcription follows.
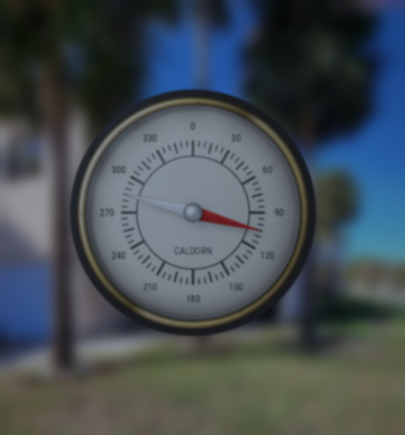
value=105 unit=°
